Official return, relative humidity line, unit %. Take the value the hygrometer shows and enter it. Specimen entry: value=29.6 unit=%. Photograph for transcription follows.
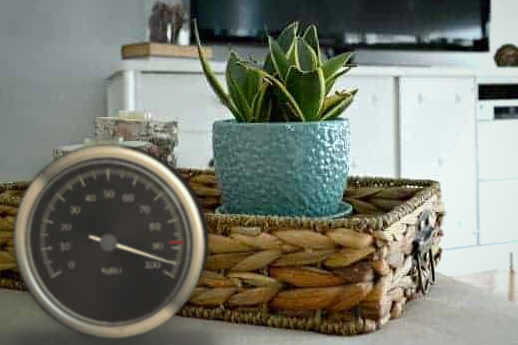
value=95 unit=%
